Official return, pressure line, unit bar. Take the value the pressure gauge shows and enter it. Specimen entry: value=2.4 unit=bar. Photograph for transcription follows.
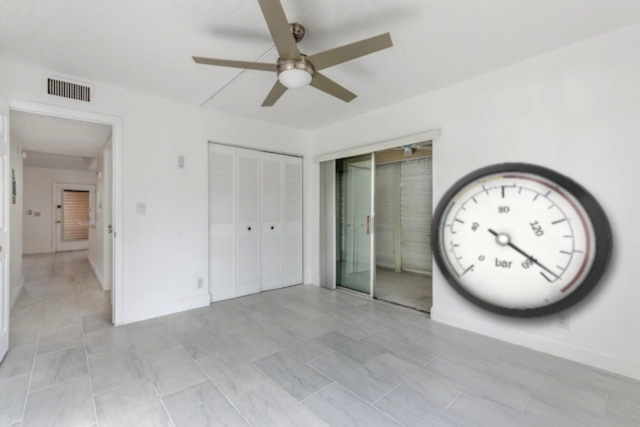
value=155 unit=bar
